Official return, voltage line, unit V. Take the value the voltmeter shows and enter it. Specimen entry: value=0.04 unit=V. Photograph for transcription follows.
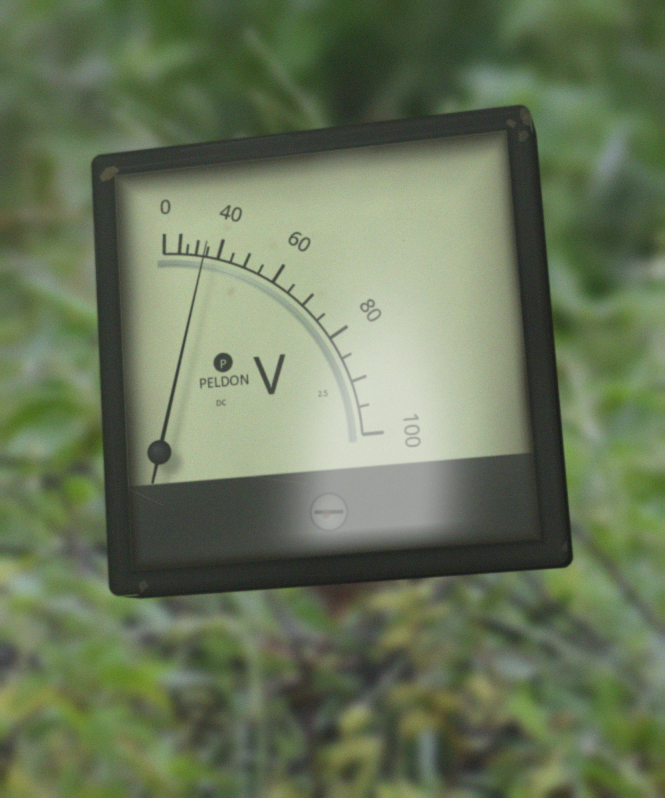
value=35 unit=V
